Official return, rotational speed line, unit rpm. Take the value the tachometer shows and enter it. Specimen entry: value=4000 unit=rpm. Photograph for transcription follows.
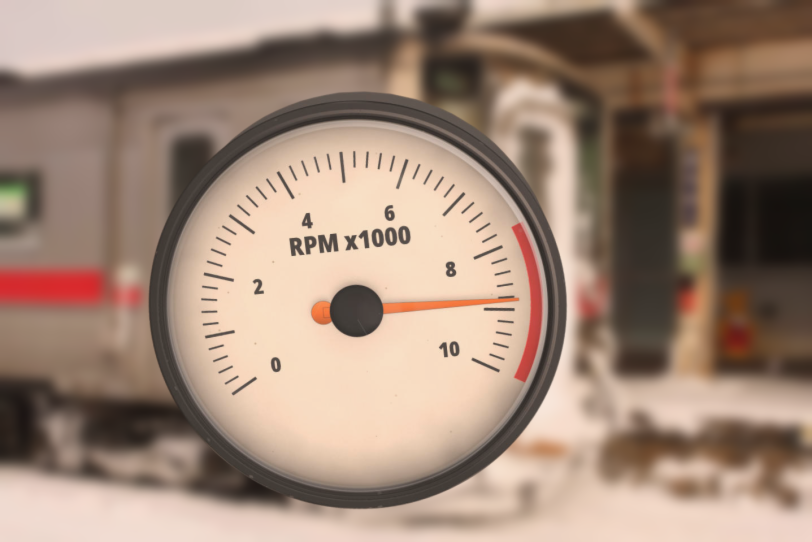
value=8800 unit=rpm
